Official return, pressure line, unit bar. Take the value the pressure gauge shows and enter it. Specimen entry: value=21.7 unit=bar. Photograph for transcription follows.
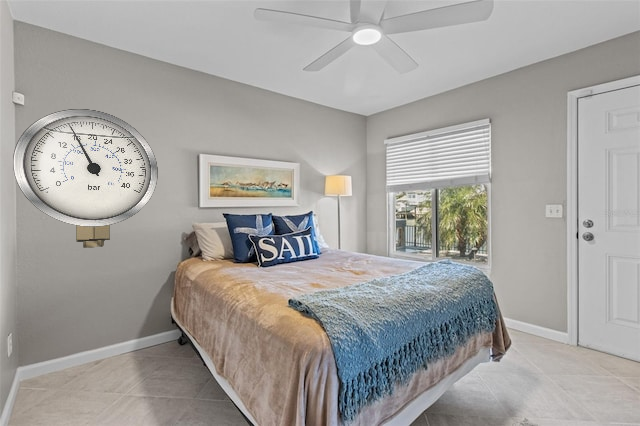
value=16 unit=bar
